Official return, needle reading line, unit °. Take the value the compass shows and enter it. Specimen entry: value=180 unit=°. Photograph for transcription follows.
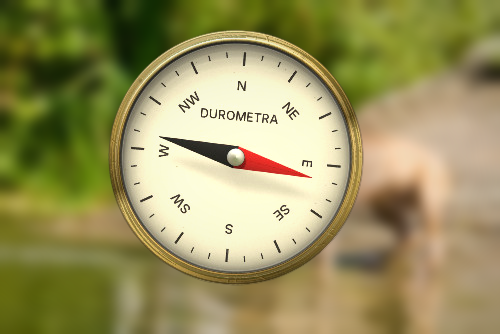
value=100 unit=°
